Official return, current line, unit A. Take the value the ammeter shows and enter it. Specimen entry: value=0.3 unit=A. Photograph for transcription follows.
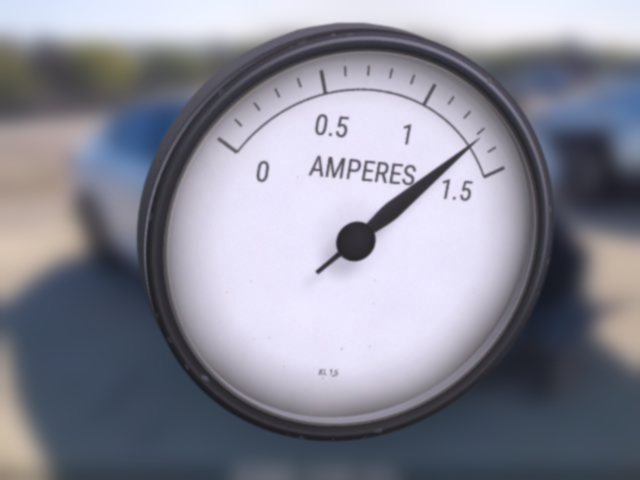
value=1.3 unit=A
